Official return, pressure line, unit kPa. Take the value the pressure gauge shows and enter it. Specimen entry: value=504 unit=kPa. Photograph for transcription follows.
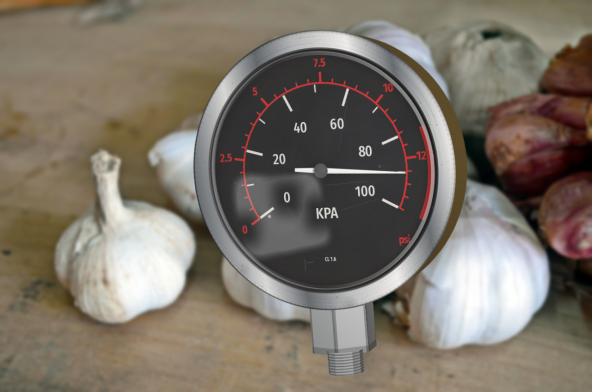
value=90 unit=kPa
